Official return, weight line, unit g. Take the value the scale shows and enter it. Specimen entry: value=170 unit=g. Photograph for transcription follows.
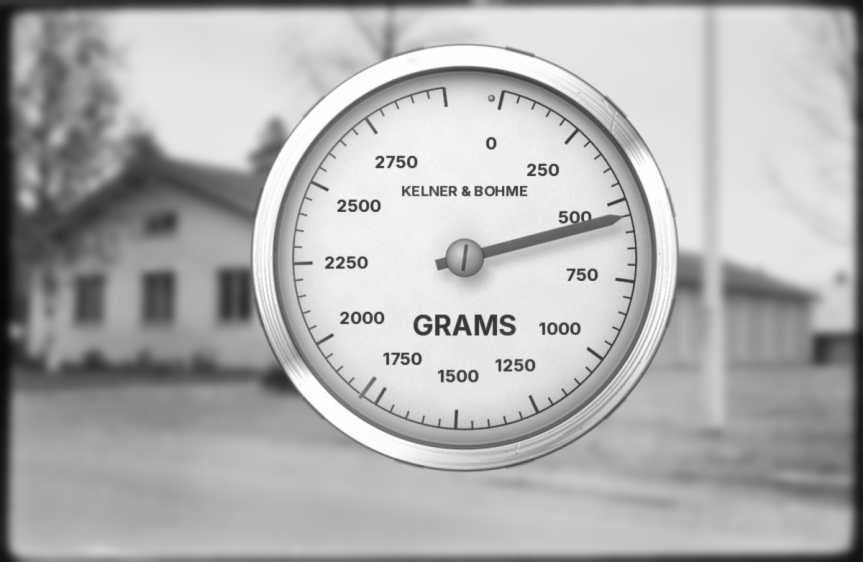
value=550 unit=g
